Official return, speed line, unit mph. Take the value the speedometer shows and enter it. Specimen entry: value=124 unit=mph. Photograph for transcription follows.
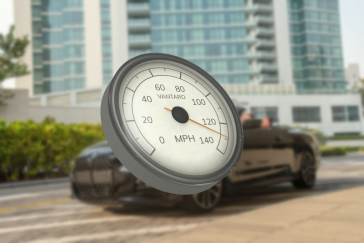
value=130 unit=mph
